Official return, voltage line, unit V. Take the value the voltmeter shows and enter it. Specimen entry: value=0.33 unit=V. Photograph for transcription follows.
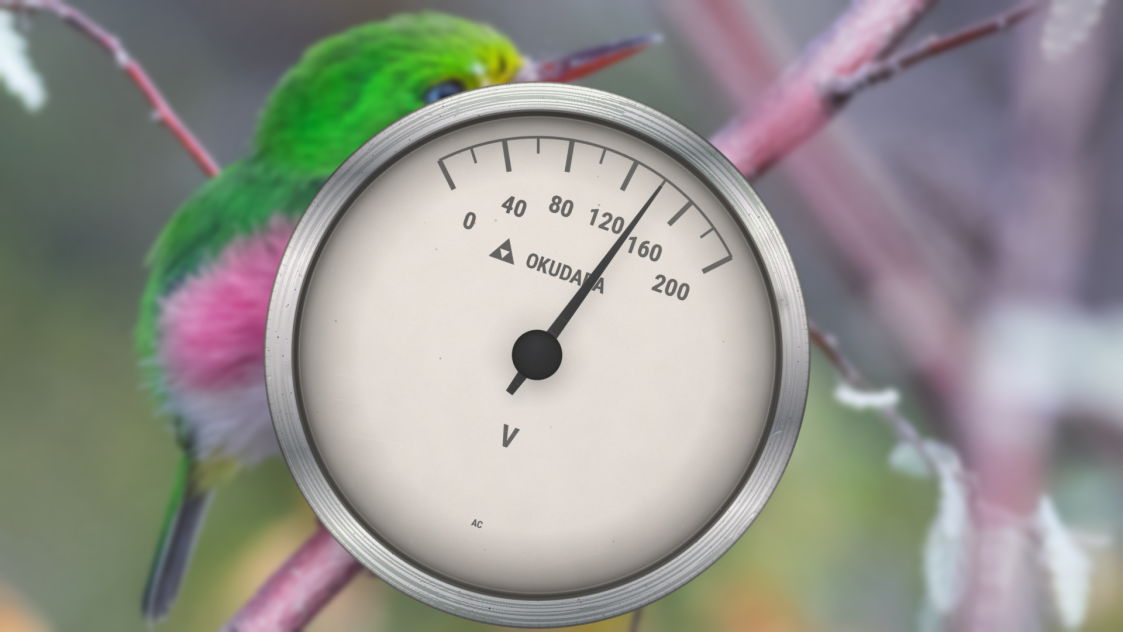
value=140 unit=V
